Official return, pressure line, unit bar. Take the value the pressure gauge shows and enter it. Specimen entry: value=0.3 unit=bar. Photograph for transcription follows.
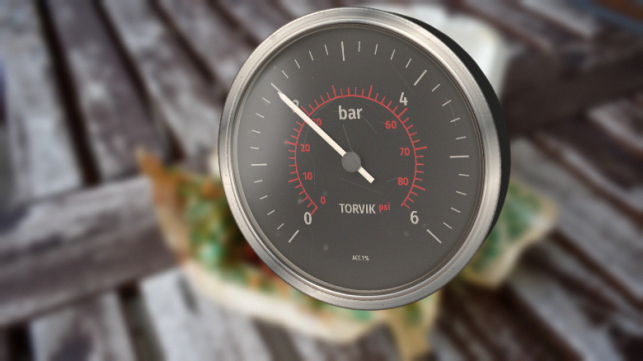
value=2 unit=bar
